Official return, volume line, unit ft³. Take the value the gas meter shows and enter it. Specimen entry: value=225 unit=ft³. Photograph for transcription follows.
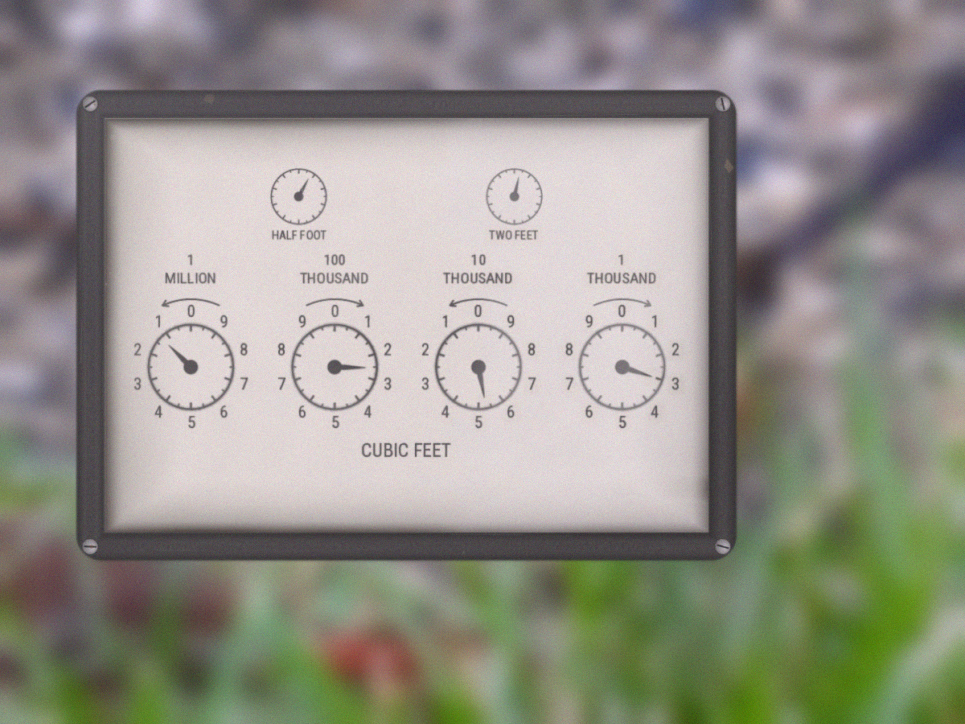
value=125300 unit=ft³
